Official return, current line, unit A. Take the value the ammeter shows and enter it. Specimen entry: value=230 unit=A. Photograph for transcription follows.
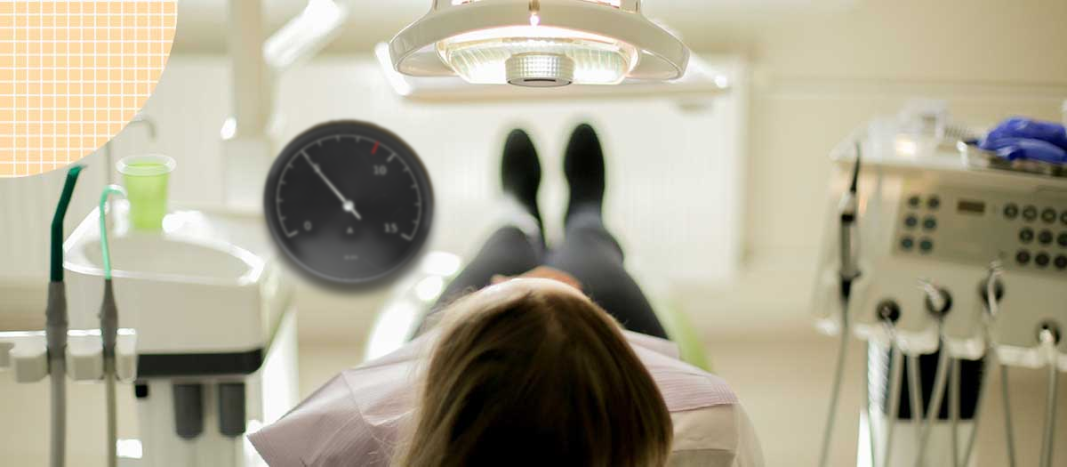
value=5 unit=A
